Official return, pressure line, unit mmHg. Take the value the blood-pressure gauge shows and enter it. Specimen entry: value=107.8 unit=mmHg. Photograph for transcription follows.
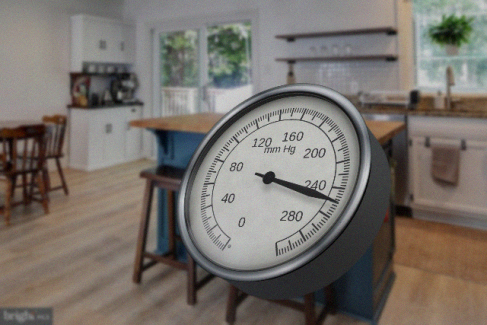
value=250 unit=mmHg
